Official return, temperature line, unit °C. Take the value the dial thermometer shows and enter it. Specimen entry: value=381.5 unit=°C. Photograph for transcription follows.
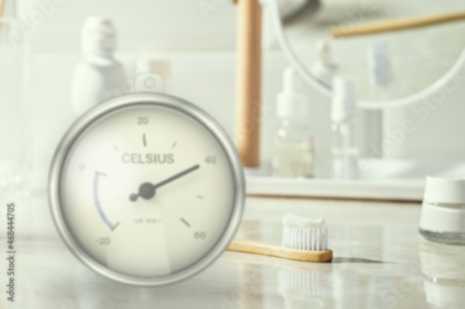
value=40 unit=°C
